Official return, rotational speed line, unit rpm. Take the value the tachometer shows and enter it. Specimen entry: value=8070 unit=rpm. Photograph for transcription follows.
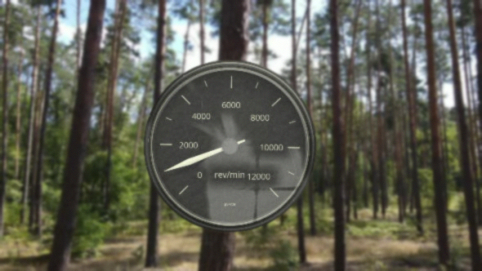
value=1000 unit=rpm
